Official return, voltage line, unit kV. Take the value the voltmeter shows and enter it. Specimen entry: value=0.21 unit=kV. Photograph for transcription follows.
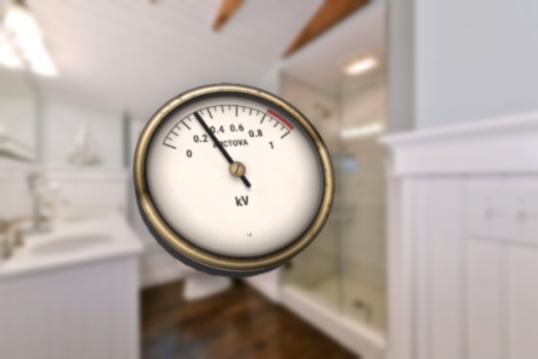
value=0.3 unit=kV
